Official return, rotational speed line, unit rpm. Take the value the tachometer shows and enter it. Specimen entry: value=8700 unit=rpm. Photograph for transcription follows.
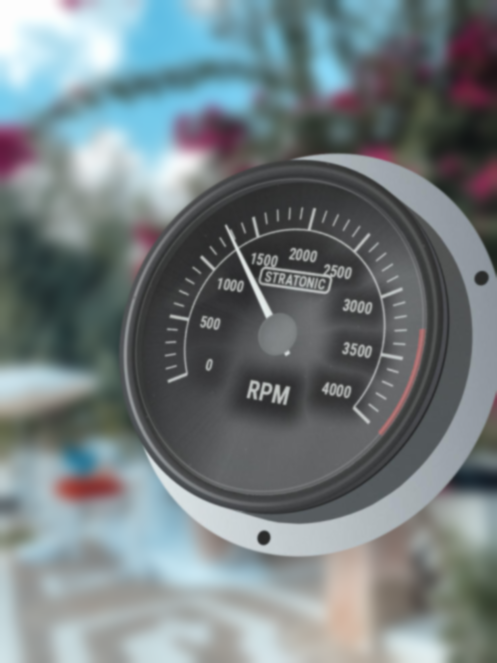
value=1300 unit=rpm
